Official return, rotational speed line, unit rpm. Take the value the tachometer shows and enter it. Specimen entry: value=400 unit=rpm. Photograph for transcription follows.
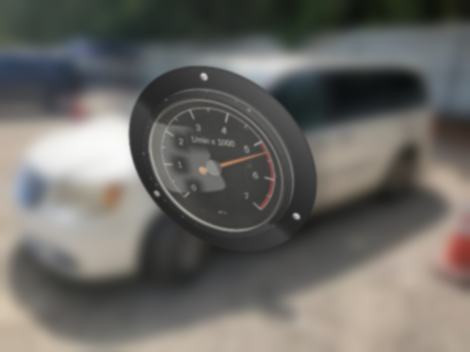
value=5250 unit=rpm
